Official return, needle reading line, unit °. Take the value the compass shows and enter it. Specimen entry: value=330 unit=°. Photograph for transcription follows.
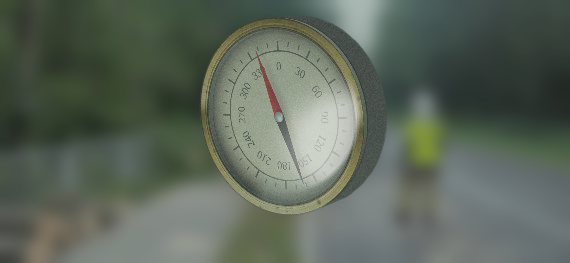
value=340 unit=°
